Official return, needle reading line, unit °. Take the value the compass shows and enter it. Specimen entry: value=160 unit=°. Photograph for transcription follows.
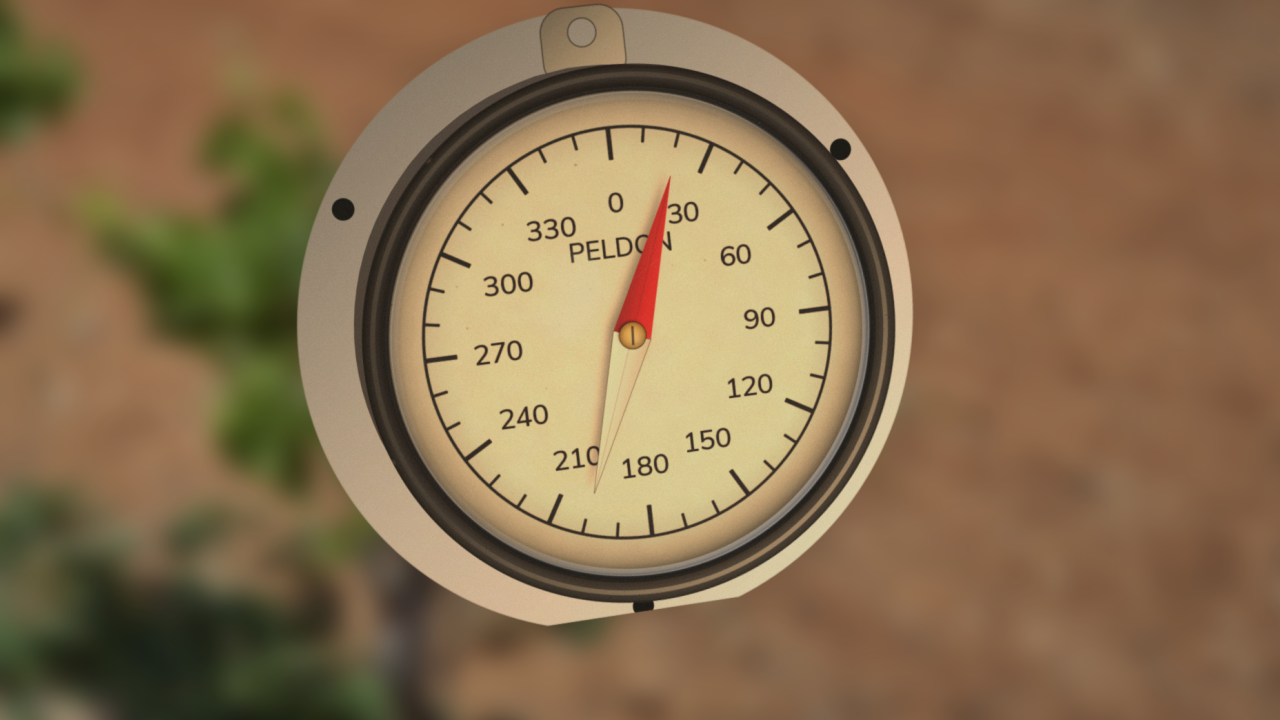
value=20 unit=°
